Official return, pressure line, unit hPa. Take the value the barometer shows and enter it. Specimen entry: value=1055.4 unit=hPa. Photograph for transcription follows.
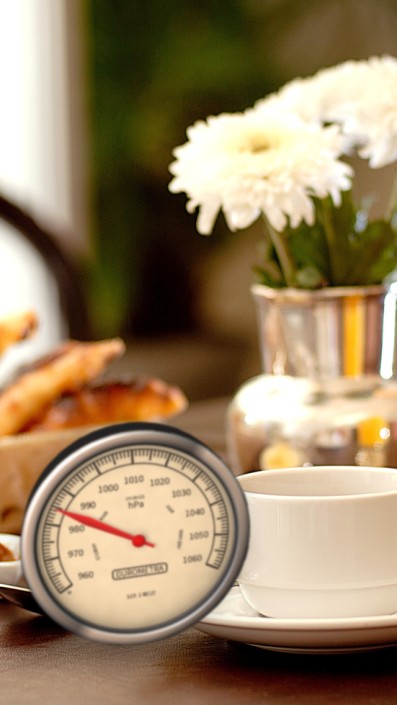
value=985 unit=hPa
